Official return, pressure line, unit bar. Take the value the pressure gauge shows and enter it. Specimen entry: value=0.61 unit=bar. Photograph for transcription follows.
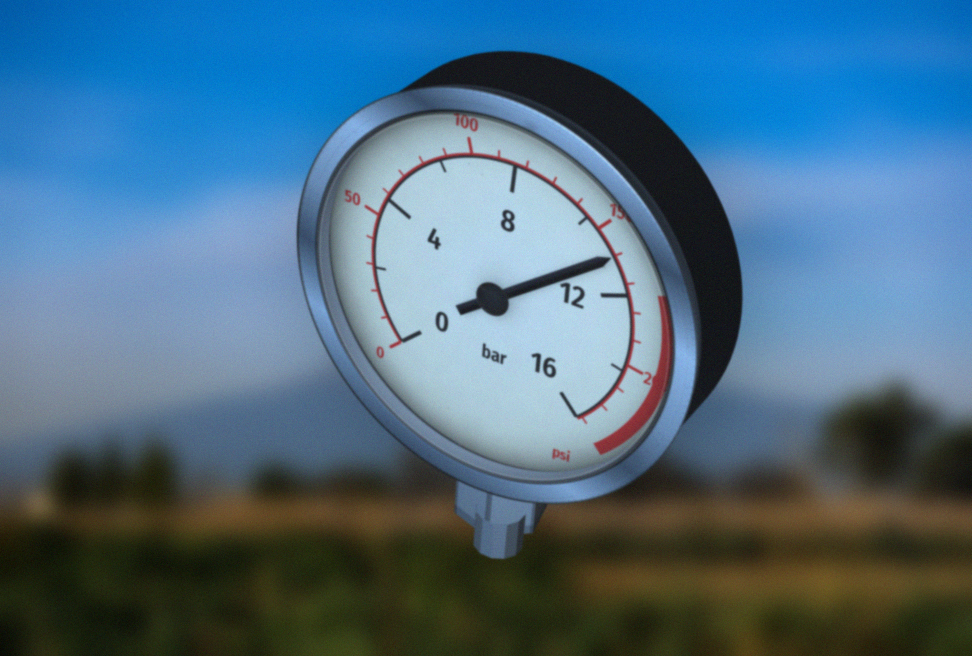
value=11 unit=bar
